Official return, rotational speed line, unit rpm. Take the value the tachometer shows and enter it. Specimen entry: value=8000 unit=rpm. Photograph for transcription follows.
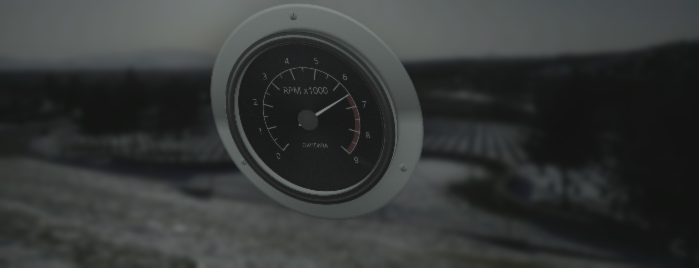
value=6500 unit=rpm
